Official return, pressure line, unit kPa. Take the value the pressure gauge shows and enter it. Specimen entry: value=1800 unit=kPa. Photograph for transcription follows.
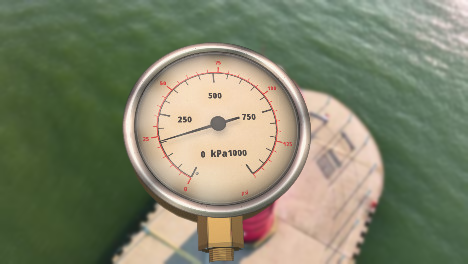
value=150 unit=kPa
